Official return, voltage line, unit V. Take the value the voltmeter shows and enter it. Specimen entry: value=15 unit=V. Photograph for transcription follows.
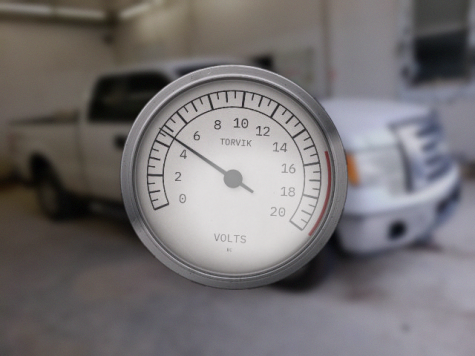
value=4.75 unit=V
